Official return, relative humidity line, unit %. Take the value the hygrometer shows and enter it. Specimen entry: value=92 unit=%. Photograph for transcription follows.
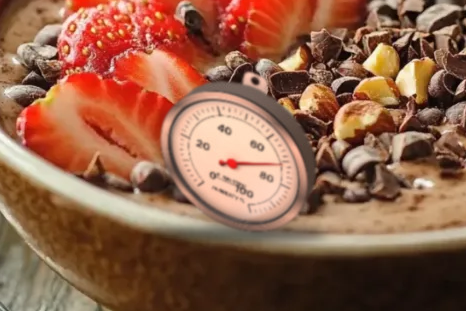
value=70 unit=%
